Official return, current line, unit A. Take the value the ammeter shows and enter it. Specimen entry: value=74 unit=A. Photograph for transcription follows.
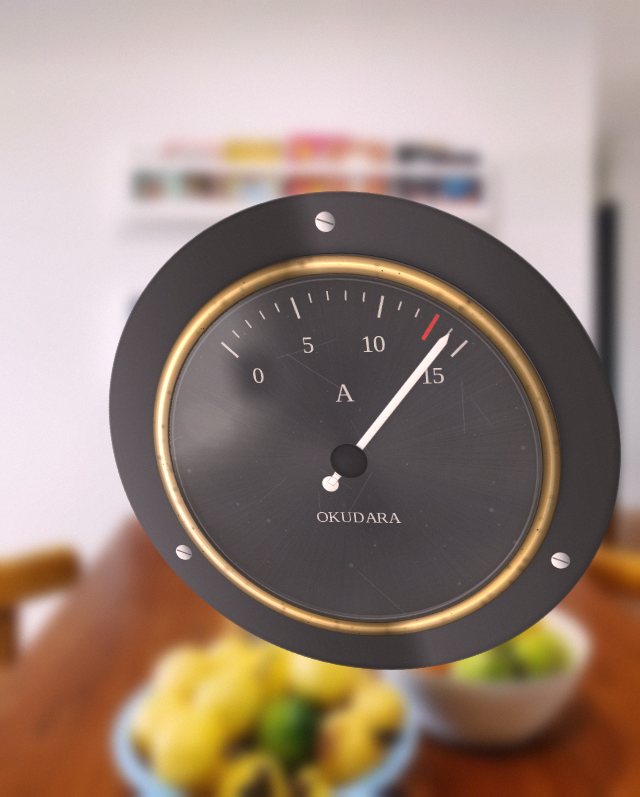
value=14 unit=A
